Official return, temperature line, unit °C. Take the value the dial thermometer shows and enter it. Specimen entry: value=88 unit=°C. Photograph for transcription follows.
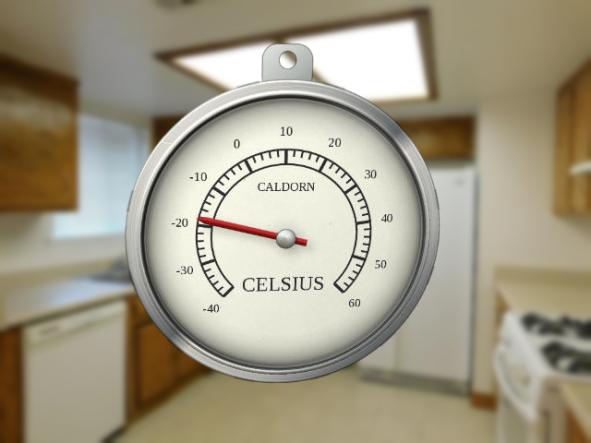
value=-18 unit=°C
